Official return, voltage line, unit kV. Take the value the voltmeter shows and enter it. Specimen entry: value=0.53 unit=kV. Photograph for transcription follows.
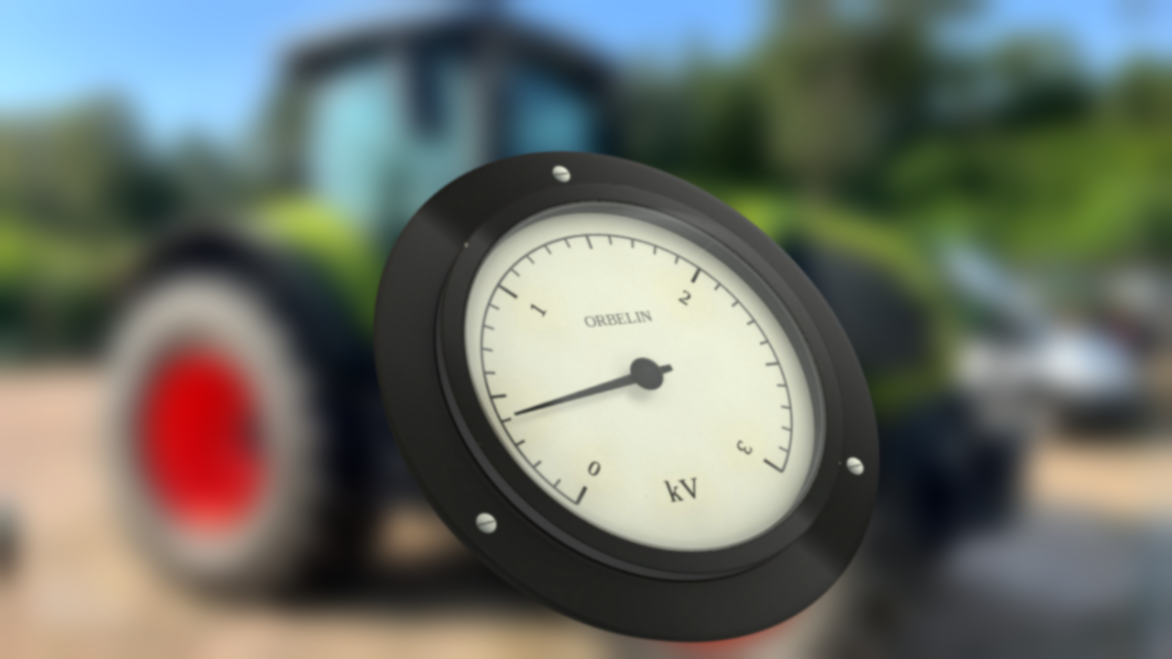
value=0.4 unit=kV
